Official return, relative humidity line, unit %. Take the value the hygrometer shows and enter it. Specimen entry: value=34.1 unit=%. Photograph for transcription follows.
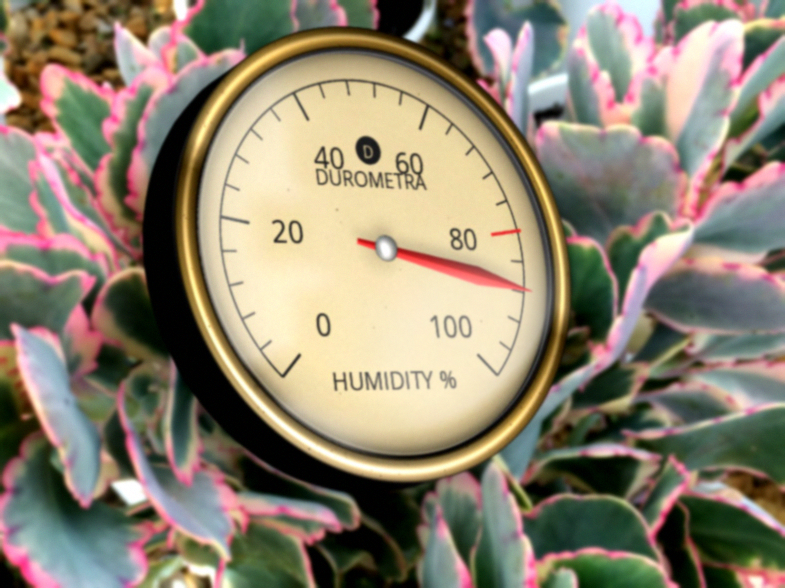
value=88 unit=%
